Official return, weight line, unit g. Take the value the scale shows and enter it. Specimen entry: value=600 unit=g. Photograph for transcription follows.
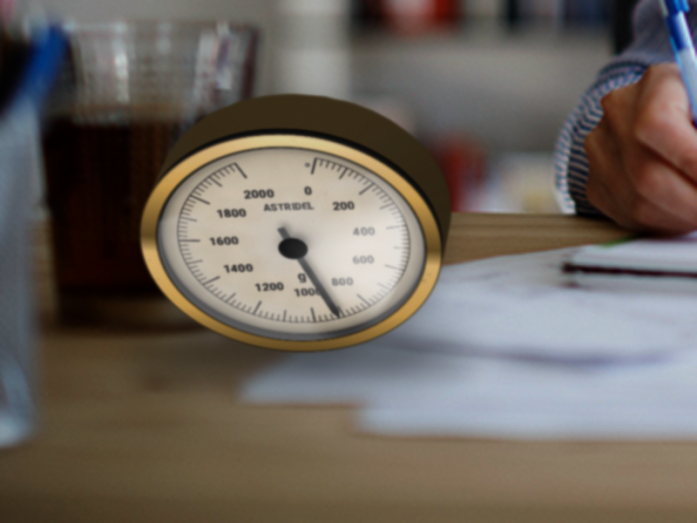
value=900 unit=g
